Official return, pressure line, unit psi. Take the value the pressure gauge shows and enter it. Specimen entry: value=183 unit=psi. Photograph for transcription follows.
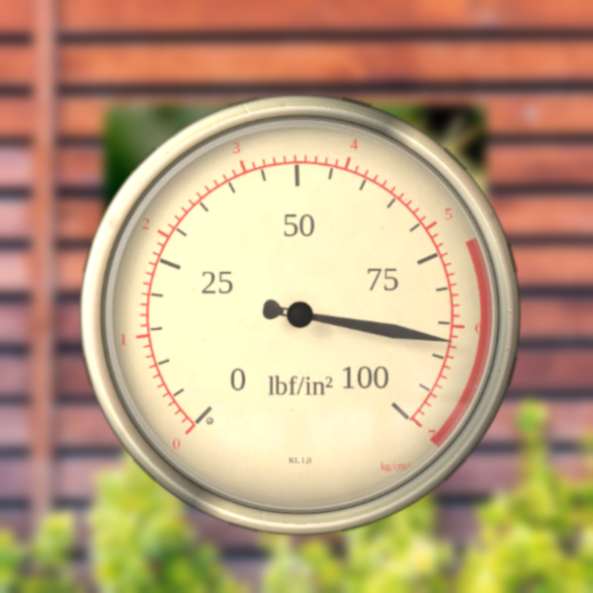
value=87.5 unit=psi
